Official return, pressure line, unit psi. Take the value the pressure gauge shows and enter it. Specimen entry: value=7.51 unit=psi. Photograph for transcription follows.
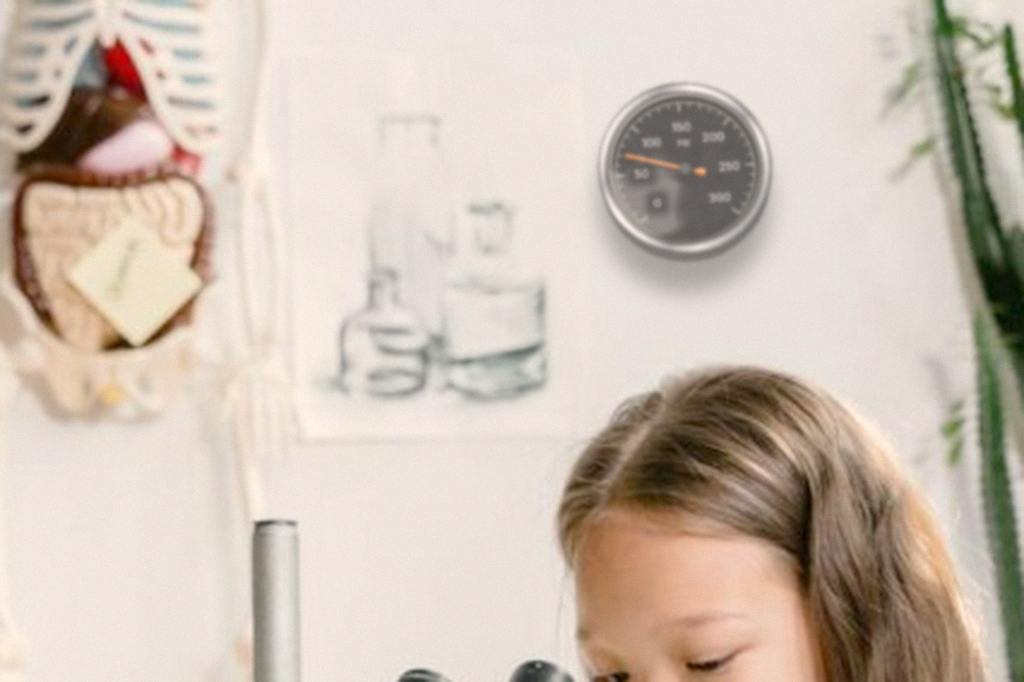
value=70 unit=psi
